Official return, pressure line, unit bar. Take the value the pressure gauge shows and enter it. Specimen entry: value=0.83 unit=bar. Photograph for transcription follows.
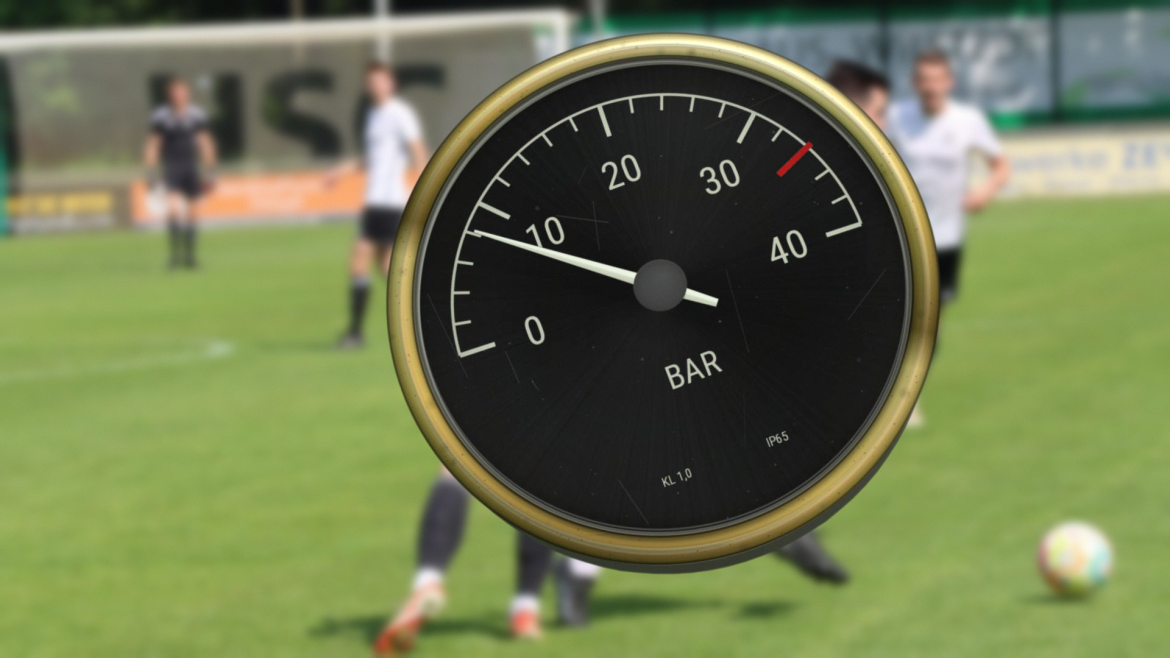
value=8 unit=bar
